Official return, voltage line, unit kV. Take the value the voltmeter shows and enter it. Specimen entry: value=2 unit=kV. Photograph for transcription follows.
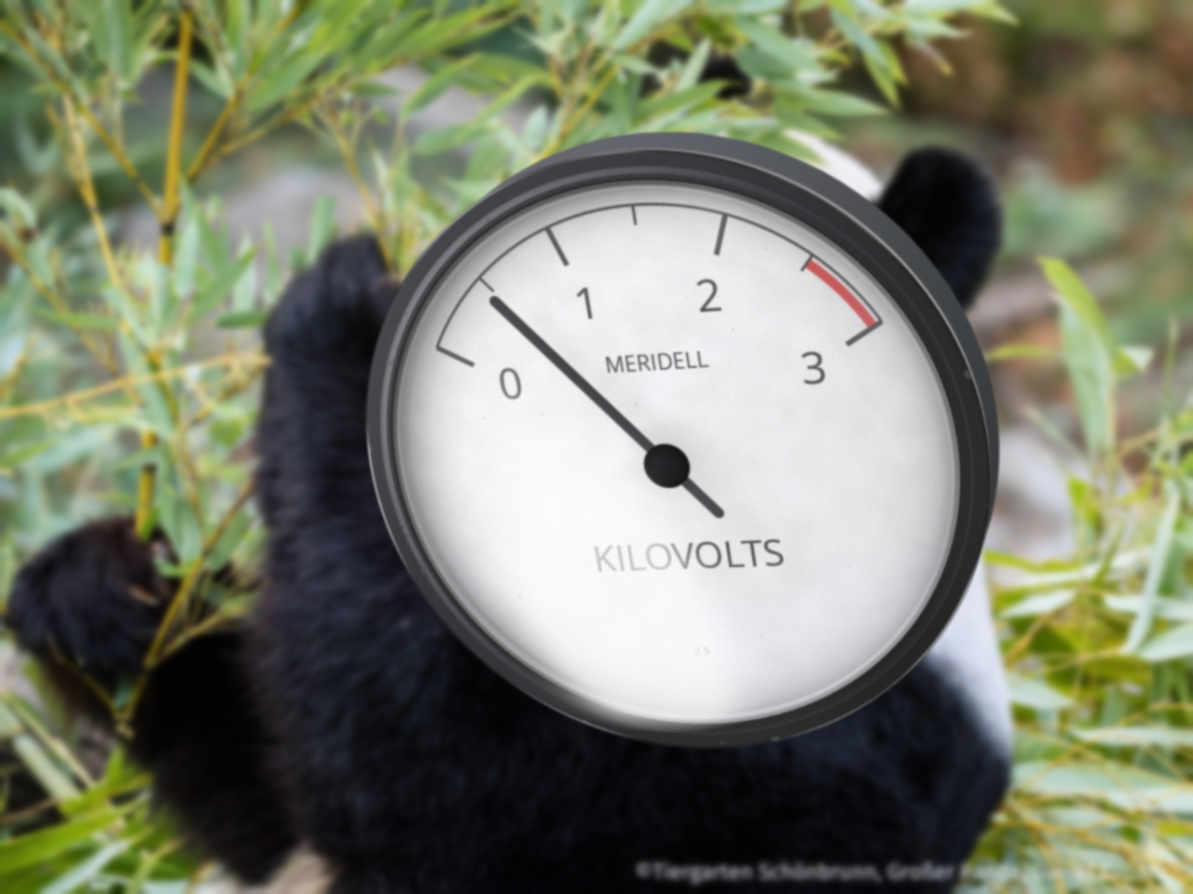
value=0.5 unit=kV
